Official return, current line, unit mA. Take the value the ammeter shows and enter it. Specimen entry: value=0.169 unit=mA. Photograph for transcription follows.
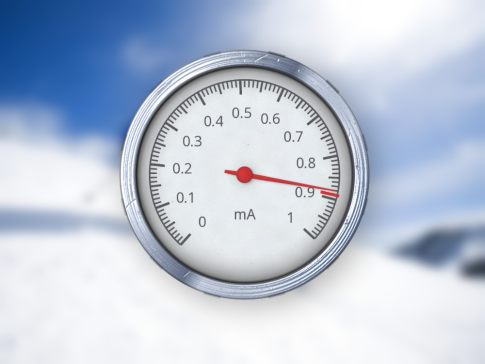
value=0.88 unit=mA
